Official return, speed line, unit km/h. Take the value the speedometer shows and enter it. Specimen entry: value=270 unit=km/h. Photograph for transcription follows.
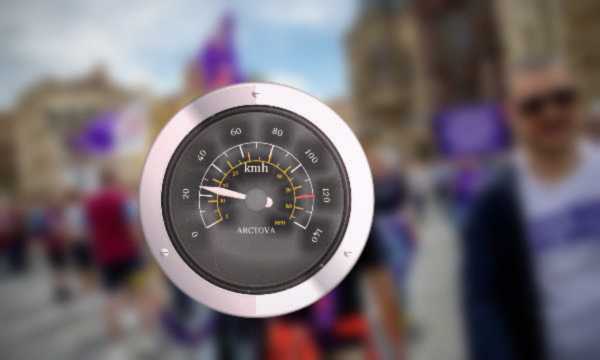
value=25 unit=km/h
